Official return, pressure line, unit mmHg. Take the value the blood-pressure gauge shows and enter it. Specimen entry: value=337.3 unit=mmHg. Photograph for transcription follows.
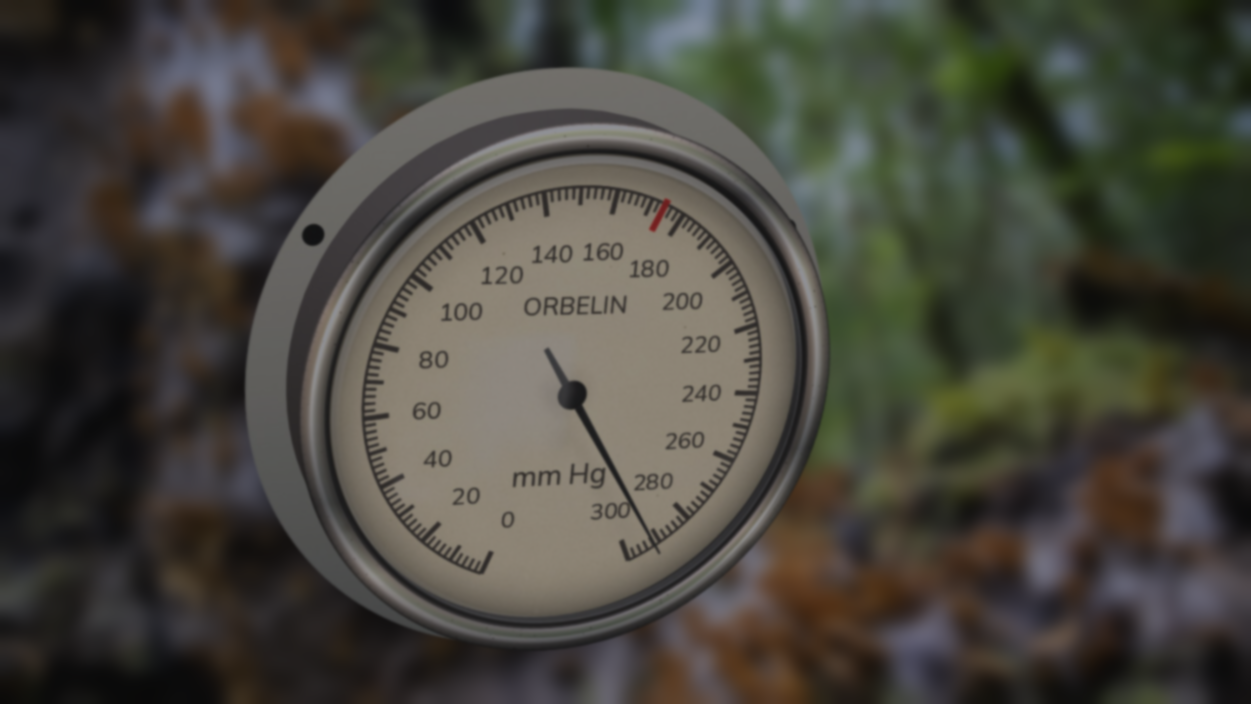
value=292 unit=mmHg
